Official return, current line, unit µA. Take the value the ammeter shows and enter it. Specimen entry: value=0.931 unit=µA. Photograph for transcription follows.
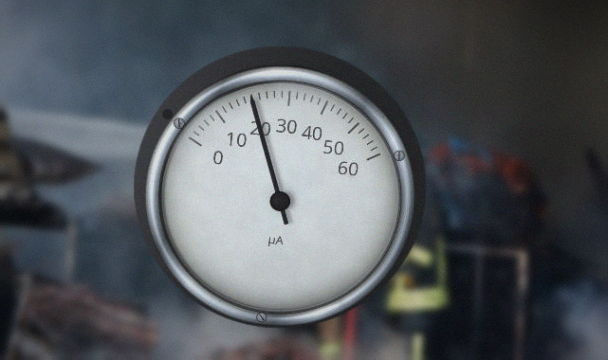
value=20 unit=µA
